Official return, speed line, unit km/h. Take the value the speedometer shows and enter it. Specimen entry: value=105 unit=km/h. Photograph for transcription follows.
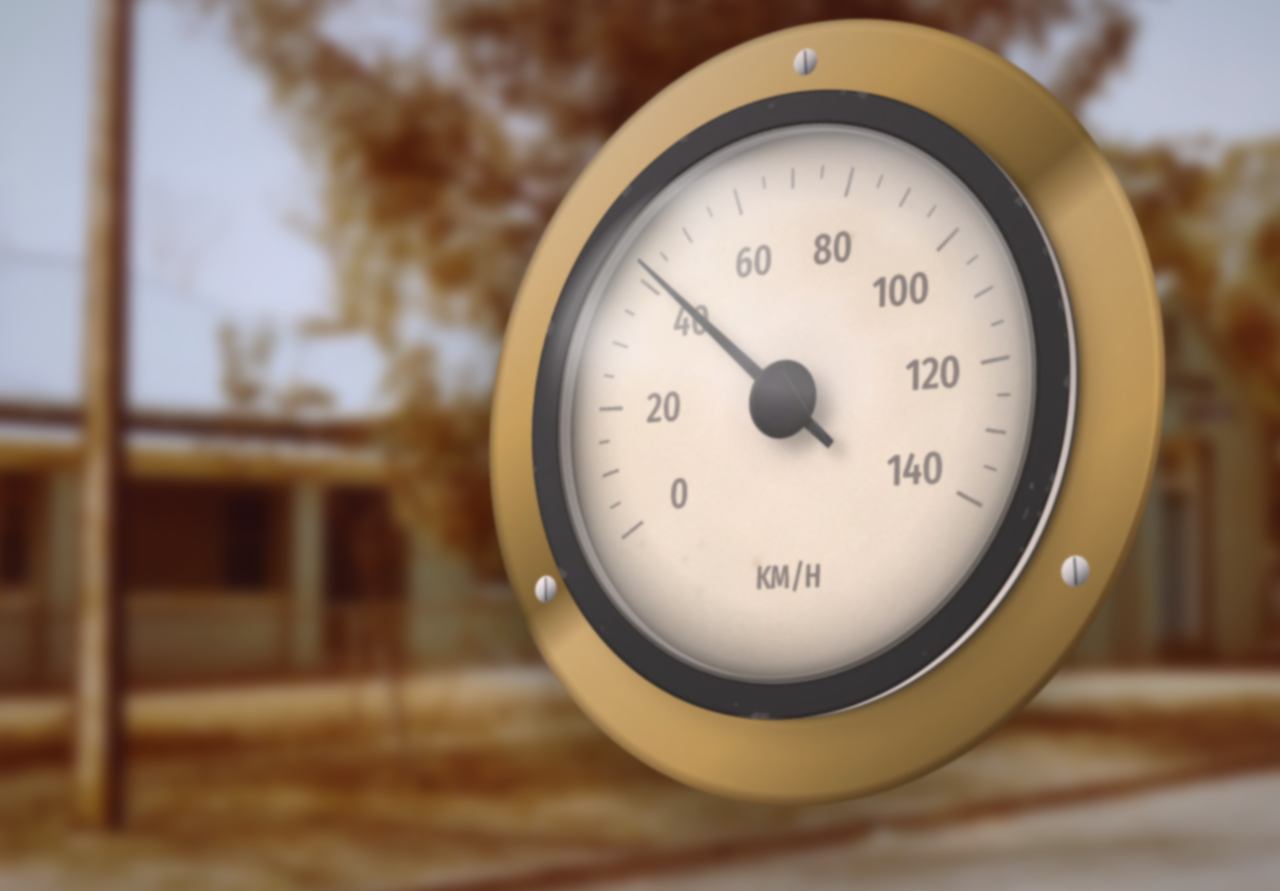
value=42.5 unit=km/h
